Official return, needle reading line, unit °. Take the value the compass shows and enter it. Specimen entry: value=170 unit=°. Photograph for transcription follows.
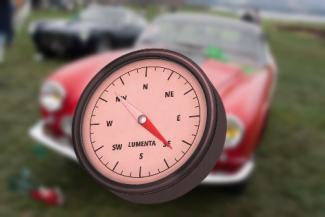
value=135 unit=°
